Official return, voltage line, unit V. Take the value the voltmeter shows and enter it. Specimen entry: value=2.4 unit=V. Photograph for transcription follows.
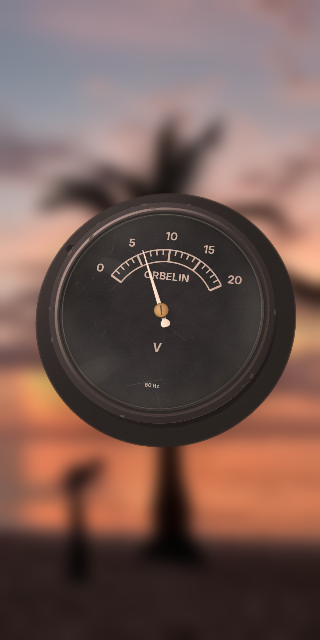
value=6 unit=V
